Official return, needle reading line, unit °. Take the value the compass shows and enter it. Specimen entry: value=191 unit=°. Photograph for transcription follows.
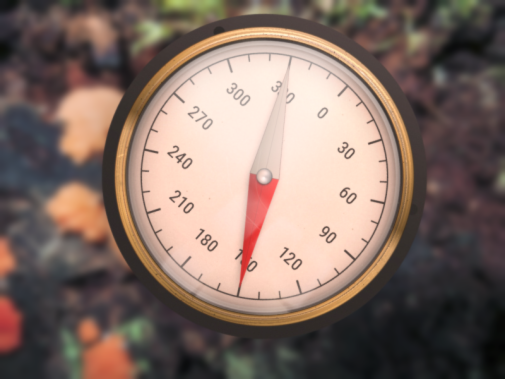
value=150 unit=°
